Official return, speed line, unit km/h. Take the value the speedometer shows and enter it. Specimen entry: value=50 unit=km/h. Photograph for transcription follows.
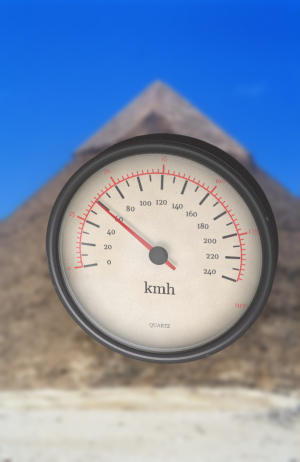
value=60 unit=km/h
